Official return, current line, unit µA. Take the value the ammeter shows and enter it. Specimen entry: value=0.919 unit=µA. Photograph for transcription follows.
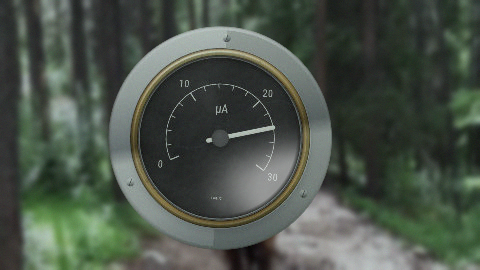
value=24 unit=µA
